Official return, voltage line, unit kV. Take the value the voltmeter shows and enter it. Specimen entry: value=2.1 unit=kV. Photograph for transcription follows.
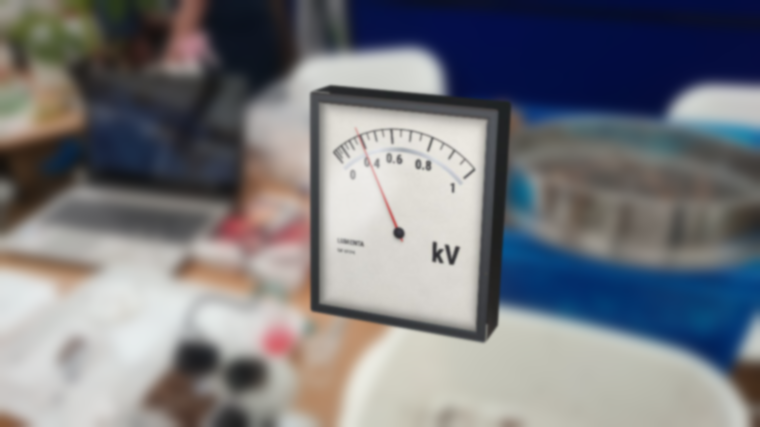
value=0.4 unit=kV
